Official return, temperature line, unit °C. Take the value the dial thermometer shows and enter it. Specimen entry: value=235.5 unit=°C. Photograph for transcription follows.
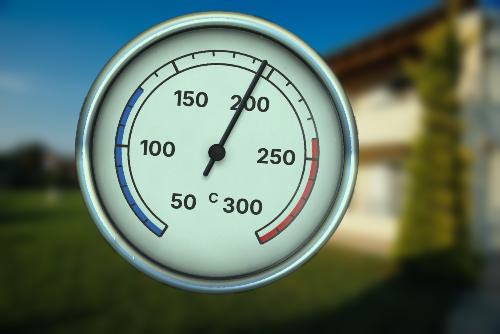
value=195 unit=°C
